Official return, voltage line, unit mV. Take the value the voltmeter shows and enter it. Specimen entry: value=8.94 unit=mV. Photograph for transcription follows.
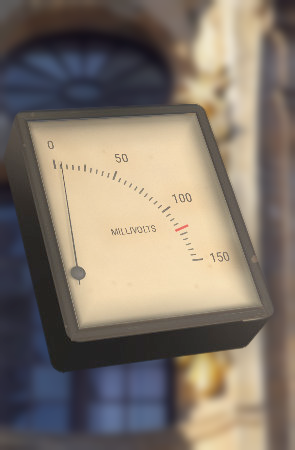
value=5 unit=mV
